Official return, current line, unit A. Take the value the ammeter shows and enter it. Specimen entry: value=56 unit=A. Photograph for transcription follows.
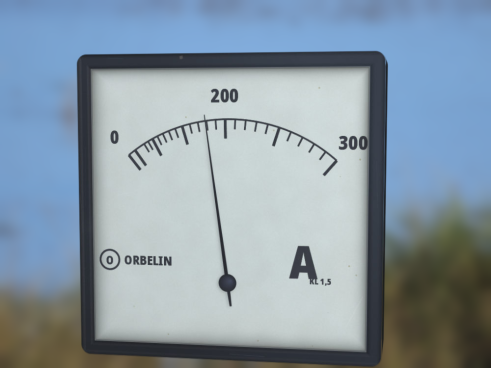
value=180 unit=A
